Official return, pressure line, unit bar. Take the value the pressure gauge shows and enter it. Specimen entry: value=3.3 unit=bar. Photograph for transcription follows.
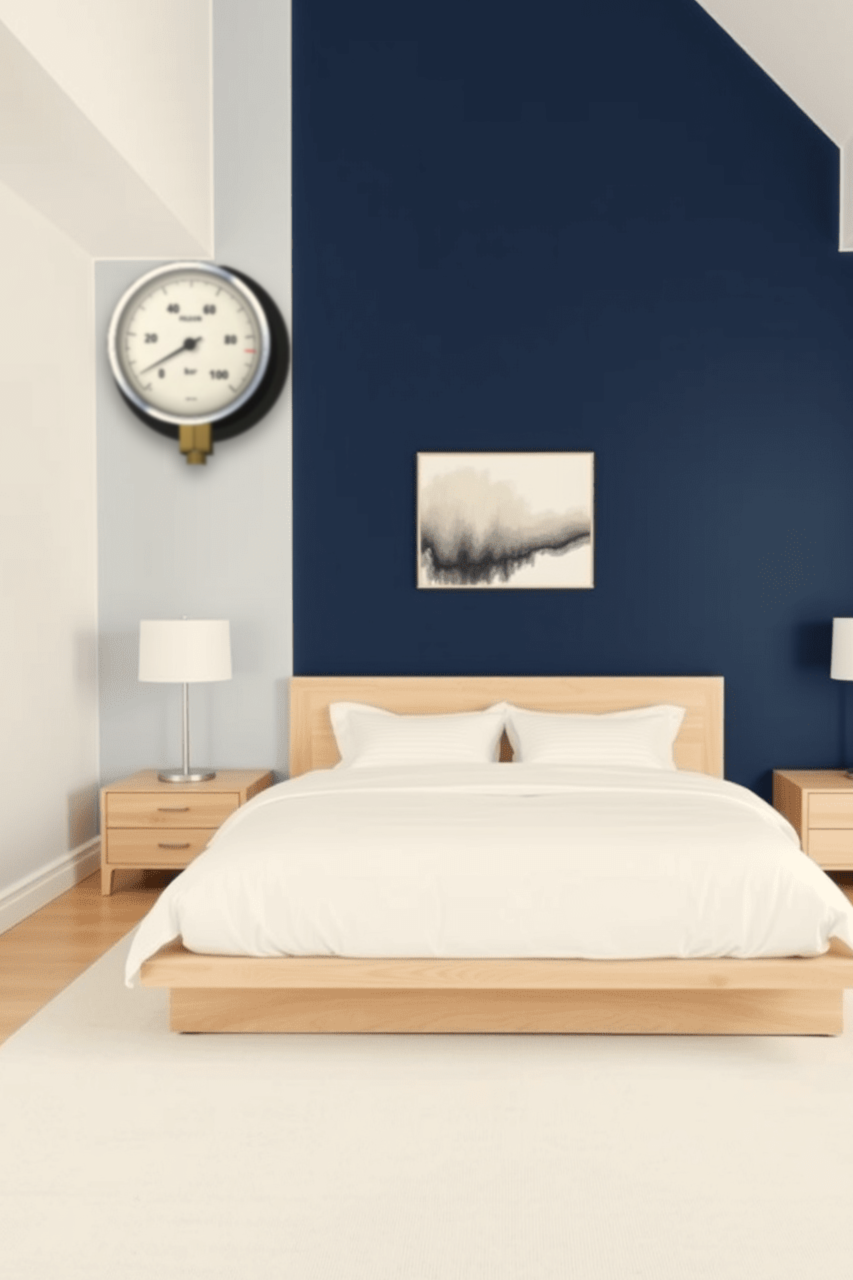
value=5 unit=bar
